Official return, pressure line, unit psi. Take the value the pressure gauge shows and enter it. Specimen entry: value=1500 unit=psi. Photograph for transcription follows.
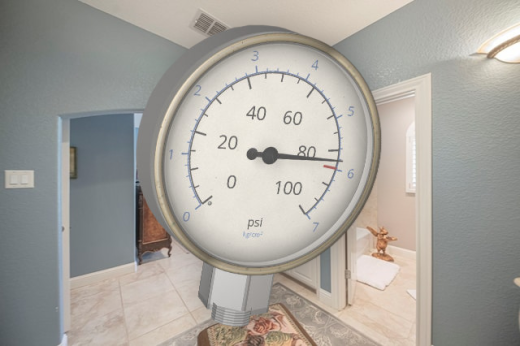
value=82.5 unit=psi
